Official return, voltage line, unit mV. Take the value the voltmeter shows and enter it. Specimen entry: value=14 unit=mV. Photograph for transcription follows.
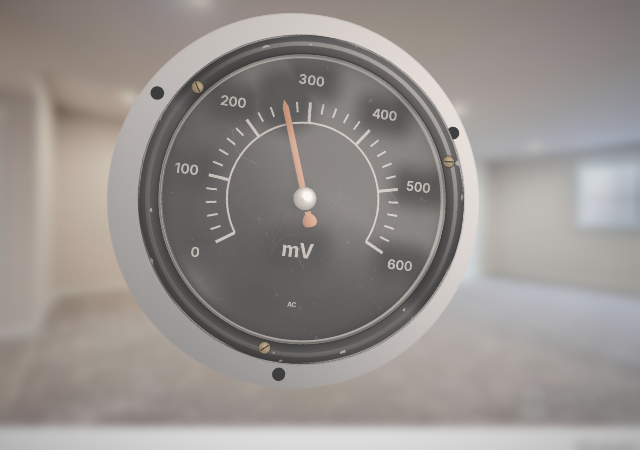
value=260 unit=mV
